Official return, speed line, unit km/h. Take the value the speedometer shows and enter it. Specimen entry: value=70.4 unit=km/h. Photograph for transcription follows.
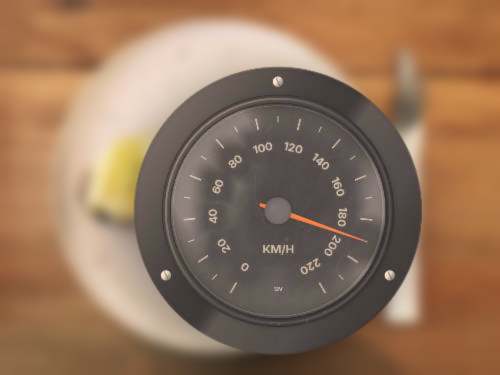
value=190 unit=km/h
